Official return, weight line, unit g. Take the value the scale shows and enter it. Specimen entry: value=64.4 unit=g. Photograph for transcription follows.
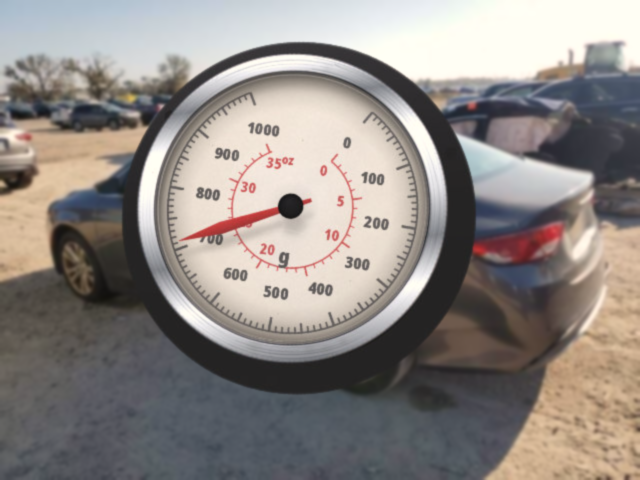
value=710 unit=g
